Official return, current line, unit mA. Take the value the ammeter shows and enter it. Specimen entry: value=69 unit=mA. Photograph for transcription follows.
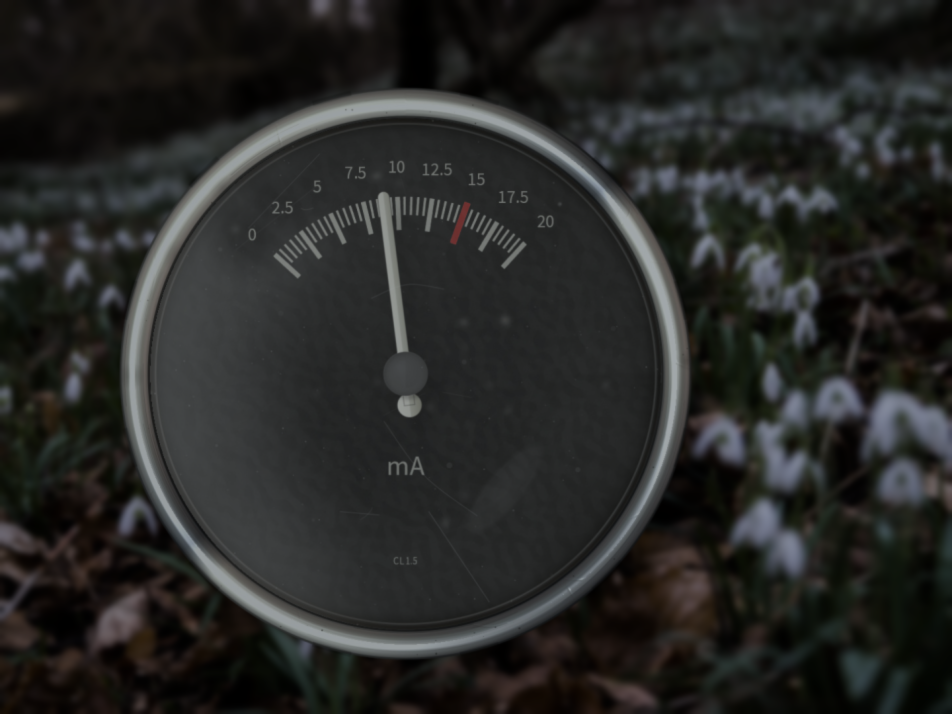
value=9 unit=mA
